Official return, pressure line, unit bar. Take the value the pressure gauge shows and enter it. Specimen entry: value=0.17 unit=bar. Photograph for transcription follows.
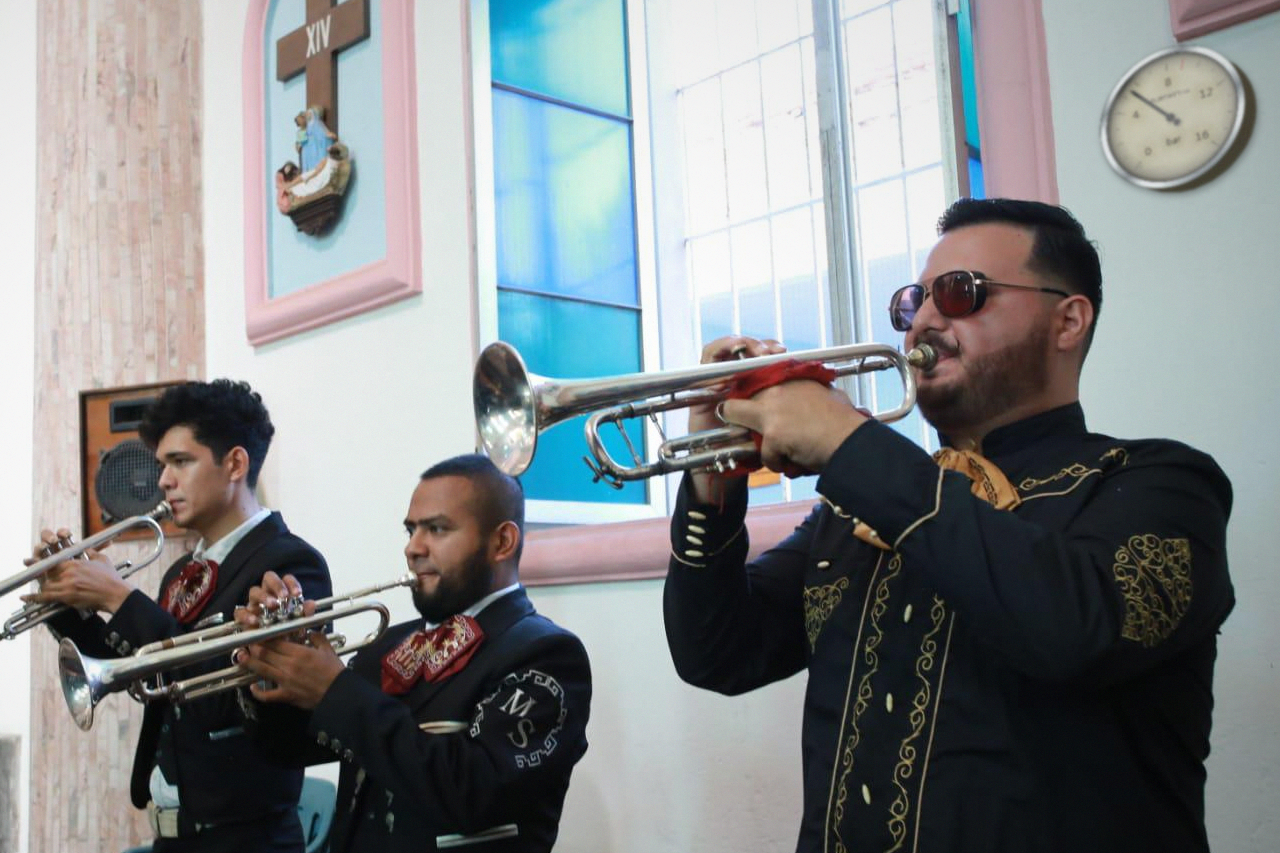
value=5.5 unit=bar
